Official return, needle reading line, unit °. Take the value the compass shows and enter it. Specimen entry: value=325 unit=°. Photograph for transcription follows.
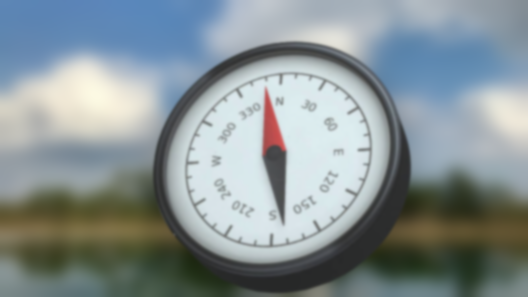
value=350 unit=°
